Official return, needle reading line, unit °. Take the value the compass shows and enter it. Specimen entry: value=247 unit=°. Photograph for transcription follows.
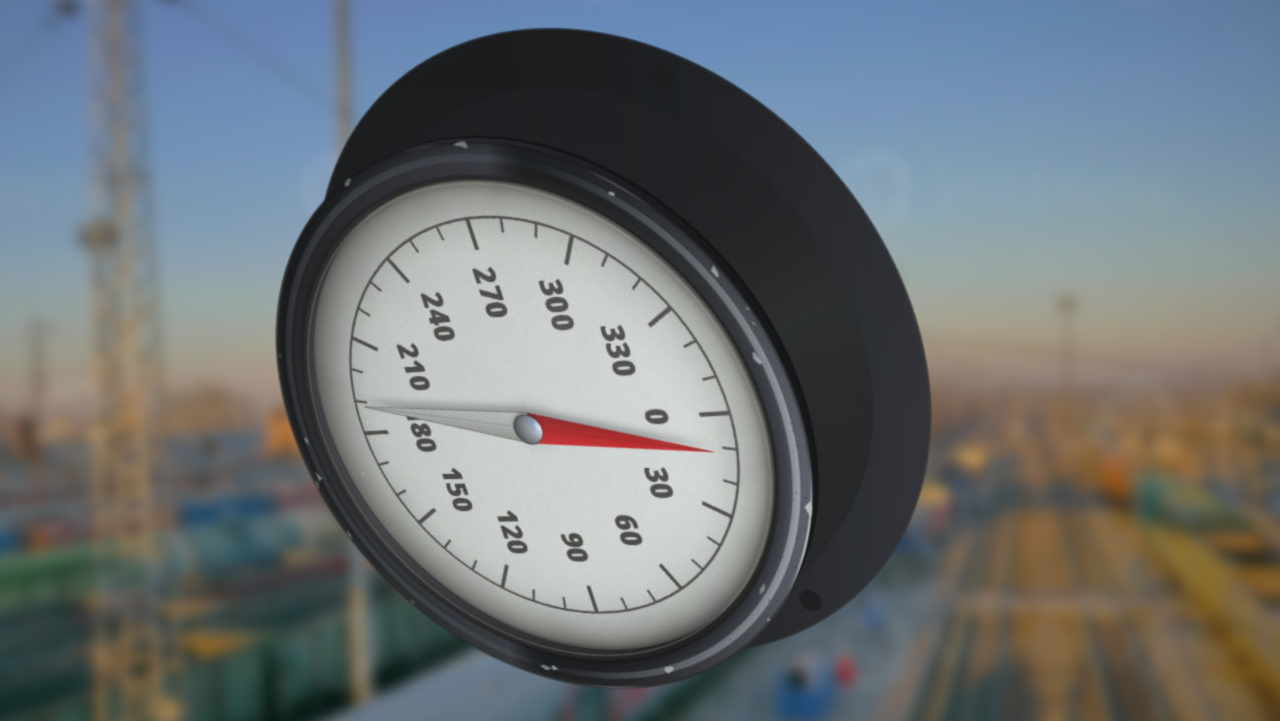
value=10 unit=°
